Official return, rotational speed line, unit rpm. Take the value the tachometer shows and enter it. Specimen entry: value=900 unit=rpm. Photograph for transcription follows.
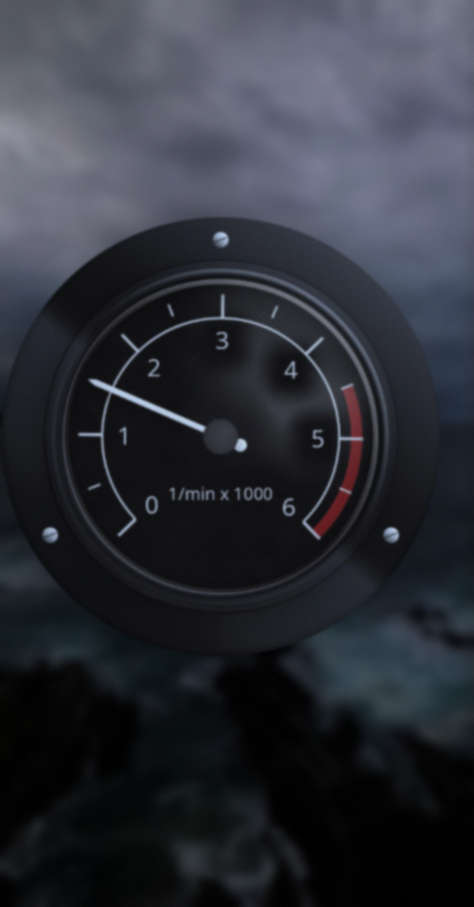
value=1500 unit=rpm
